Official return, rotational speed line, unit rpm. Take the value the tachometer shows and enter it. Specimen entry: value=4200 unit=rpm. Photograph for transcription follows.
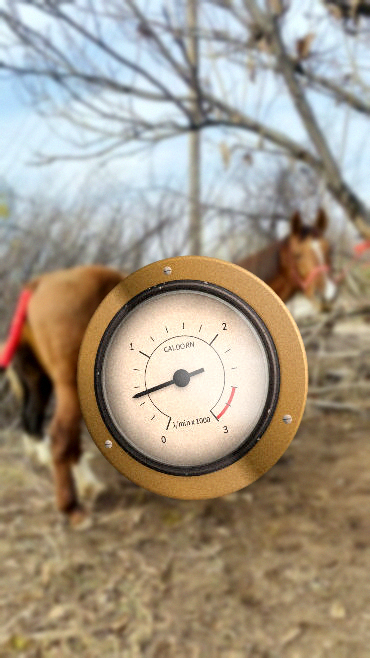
value=500 unit=rpm
